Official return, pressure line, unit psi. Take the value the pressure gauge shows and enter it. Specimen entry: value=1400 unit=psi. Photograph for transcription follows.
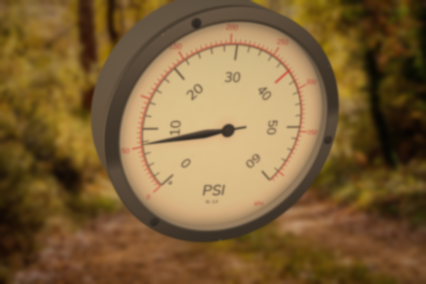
value=8 unit=psi
